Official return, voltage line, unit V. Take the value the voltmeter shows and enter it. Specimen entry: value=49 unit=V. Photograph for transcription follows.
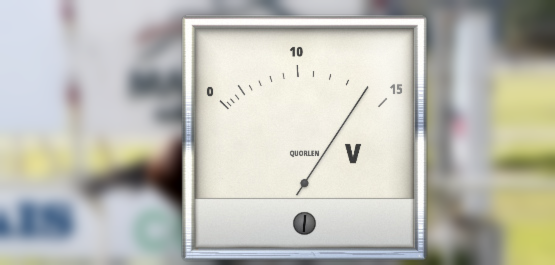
value=14 unit=V
